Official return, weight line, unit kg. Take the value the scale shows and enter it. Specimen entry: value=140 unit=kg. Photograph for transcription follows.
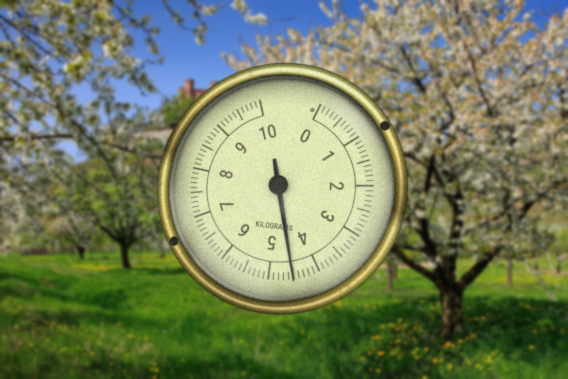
value=4.5 unit=kg
